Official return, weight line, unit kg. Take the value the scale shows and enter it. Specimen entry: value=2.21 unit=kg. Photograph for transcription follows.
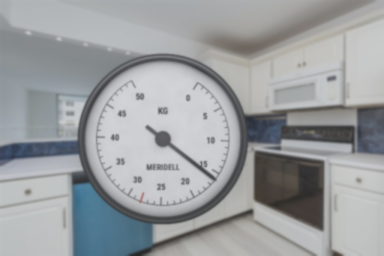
value=16 unit=kg
